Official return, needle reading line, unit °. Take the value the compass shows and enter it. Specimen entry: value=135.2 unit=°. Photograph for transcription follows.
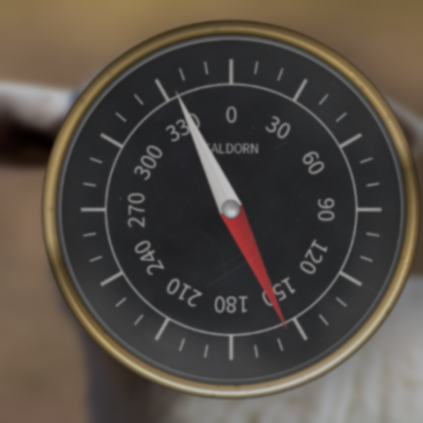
value=155 unit=°
